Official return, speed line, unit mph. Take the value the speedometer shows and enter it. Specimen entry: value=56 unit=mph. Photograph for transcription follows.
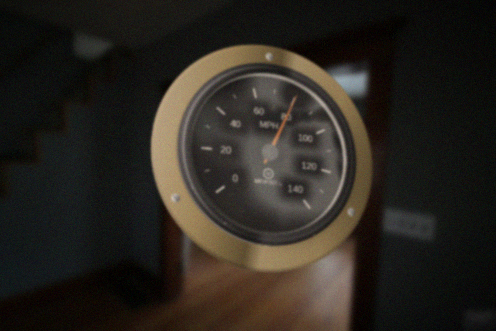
value=80 unit=mph
